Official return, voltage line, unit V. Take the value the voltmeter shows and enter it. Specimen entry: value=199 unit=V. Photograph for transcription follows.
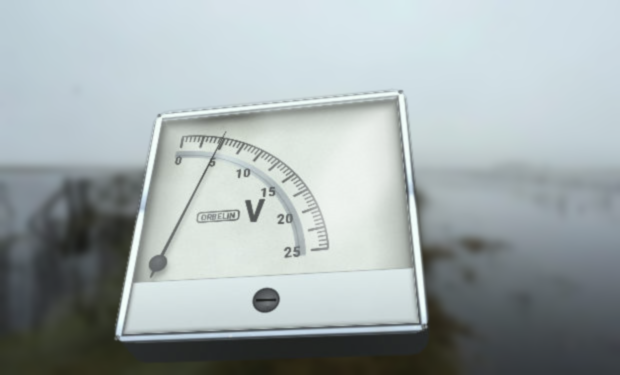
value=5 unit=V
